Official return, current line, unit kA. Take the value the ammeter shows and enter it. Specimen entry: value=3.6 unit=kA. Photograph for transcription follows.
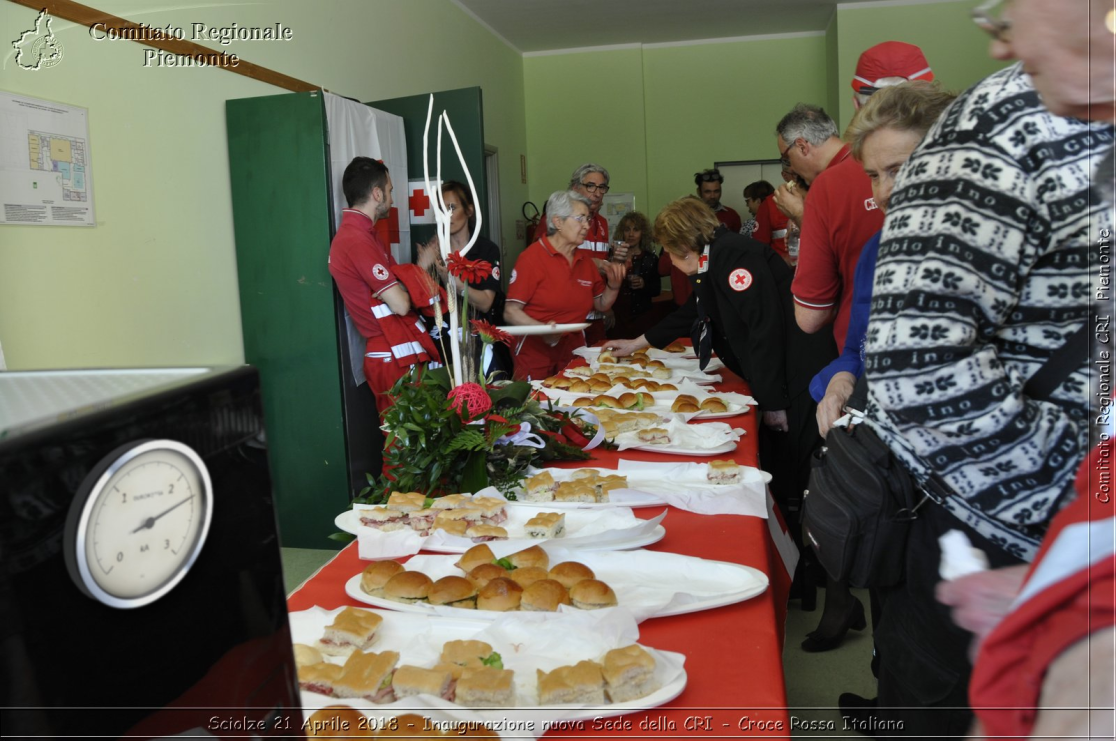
value=2.3 unit=kA
